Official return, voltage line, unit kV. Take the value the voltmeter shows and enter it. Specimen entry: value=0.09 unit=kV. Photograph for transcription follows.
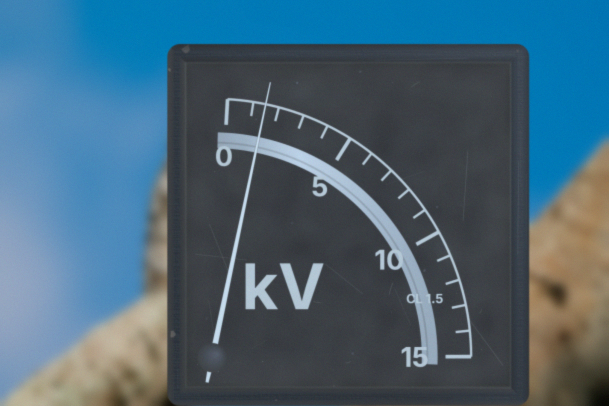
value=1.5 unit=kV
